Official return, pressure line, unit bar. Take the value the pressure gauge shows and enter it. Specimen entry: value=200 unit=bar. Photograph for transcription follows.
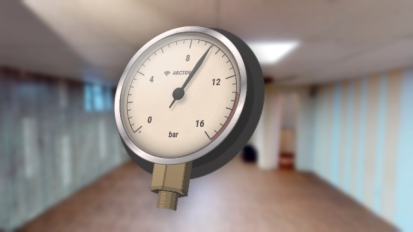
value=9.5 unit=bar
